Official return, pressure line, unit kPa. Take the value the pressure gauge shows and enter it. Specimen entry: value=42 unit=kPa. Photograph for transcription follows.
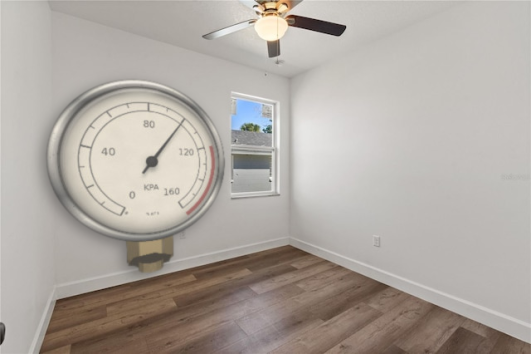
value=100 unit=kPa
